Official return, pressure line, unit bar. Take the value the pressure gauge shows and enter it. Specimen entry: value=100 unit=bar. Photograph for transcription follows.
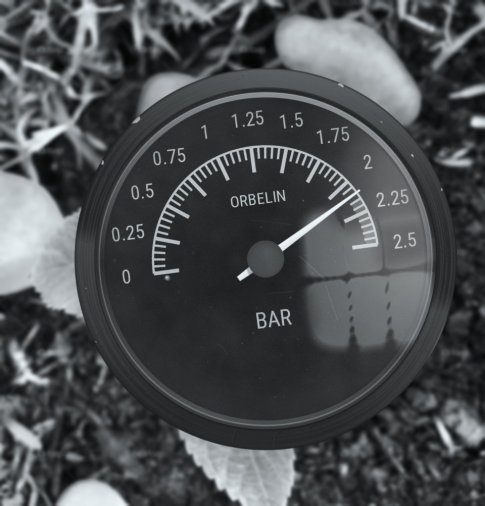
value=2.1 unit=bar
